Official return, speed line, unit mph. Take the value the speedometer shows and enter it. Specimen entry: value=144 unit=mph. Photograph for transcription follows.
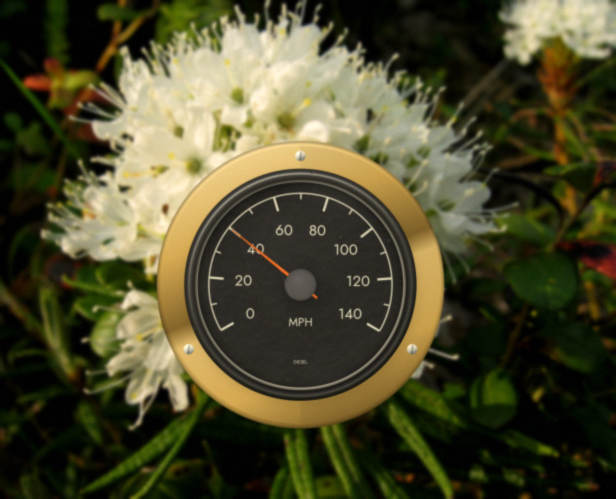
value=40 unit=mph
